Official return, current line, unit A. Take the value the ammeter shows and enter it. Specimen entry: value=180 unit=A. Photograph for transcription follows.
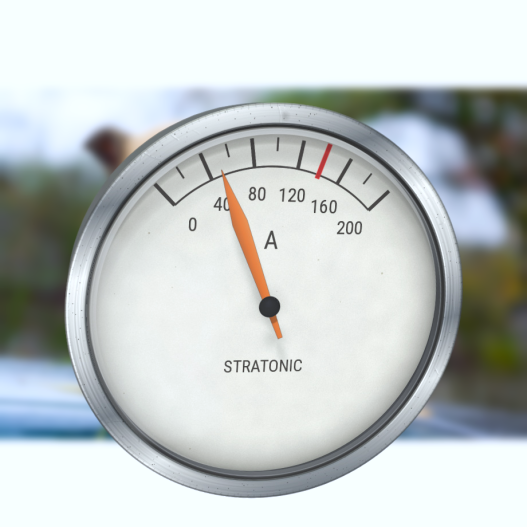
value=50 unit=A
